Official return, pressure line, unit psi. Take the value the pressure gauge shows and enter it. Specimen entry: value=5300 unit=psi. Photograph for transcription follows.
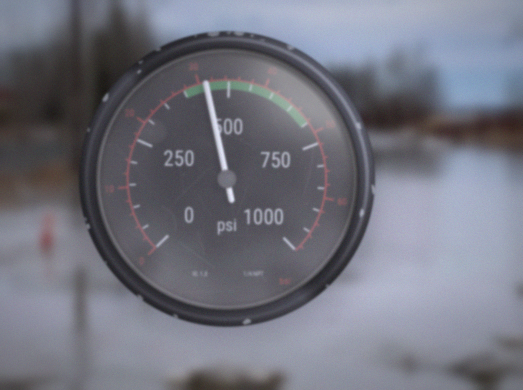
value=450 unit=psi
